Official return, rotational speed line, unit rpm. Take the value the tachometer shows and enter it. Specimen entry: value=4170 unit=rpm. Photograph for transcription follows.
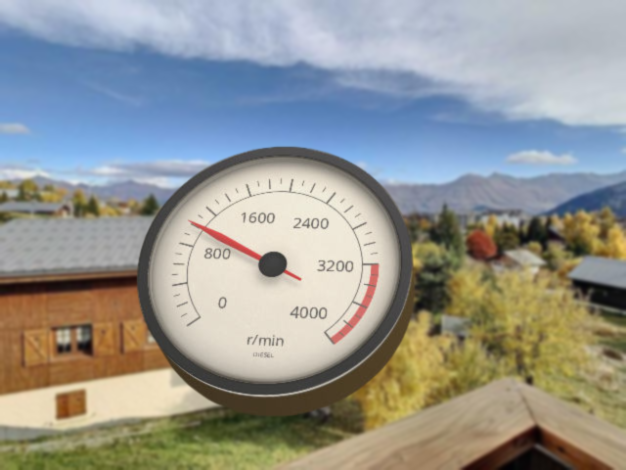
value=1000 unit=rpm
